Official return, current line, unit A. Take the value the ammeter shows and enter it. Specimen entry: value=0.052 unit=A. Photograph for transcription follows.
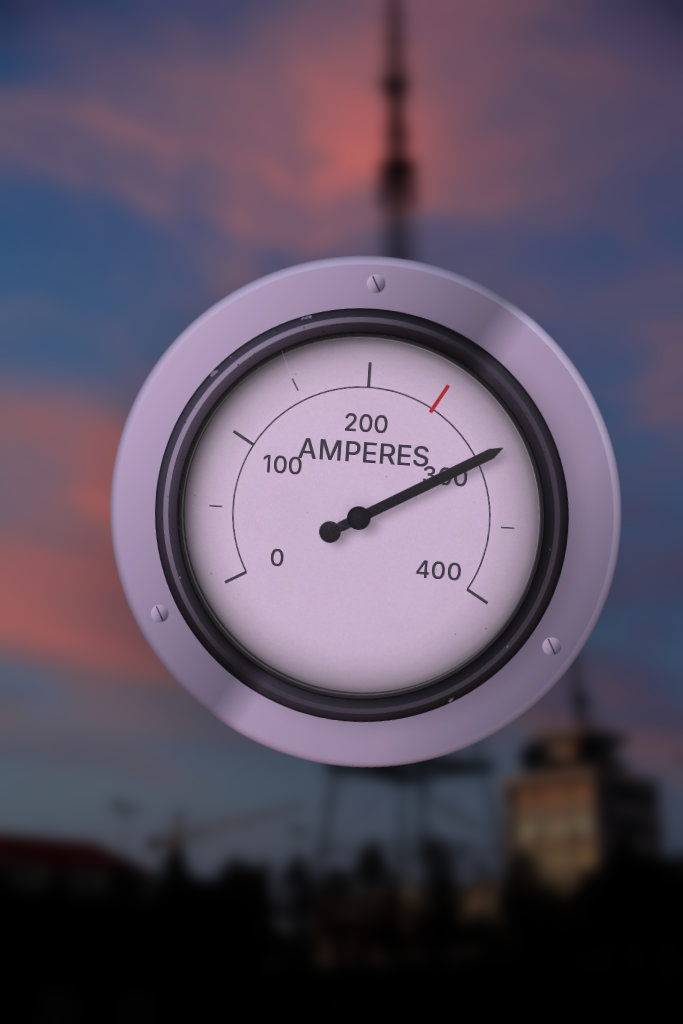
value=300 unit=A
